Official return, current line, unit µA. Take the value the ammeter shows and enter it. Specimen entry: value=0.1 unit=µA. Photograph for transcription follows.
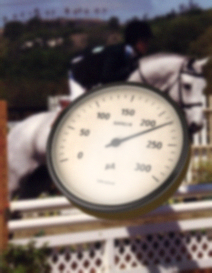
value=220 unit=µA
